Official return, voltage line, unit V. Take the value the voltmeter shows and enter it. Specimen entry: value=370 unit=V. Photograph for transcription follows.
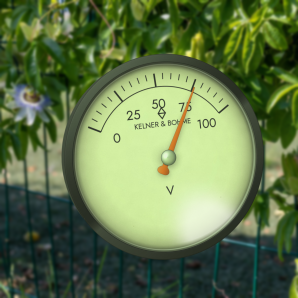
value=75 unit=V
